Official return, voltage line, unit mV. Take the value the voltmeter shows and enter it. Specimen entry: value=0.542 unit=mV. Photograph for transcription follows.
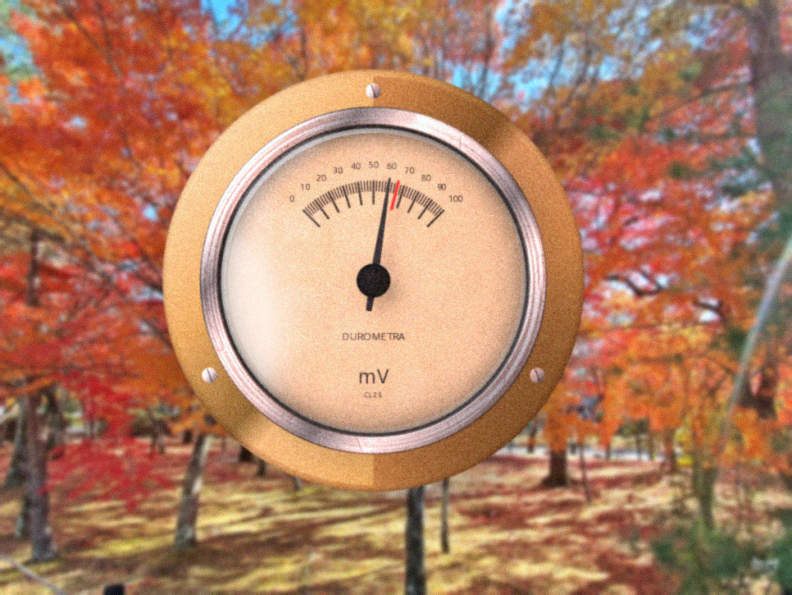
value=60 unit=mV
